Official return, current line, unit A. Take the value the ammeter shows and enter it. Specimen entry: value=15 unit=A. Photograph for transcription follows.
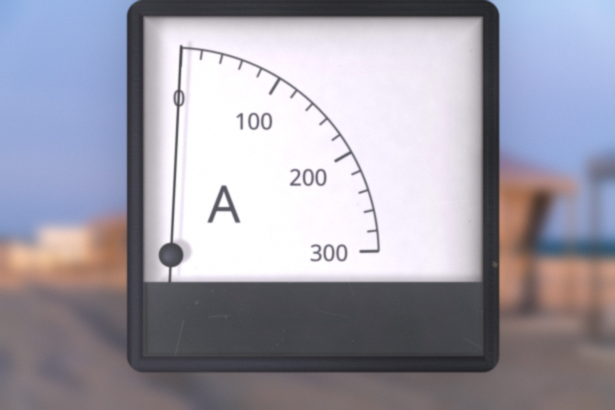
value=0 unit=A
